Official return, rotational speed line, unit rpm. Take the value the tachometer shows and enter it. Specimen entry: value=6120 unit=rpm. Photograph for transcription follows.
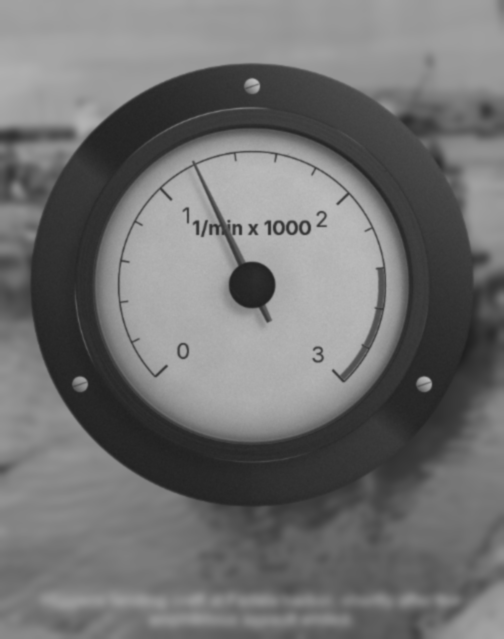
value=1200 unit=rpm
